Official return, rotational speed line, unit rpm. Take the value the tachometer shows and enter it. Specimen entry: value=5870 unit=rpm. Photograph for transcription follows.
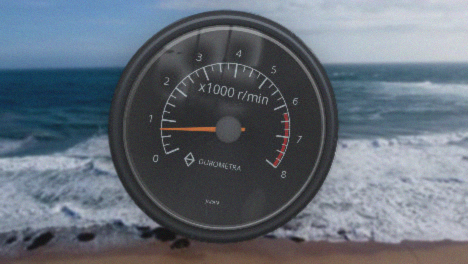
value=750 unit=rpm
